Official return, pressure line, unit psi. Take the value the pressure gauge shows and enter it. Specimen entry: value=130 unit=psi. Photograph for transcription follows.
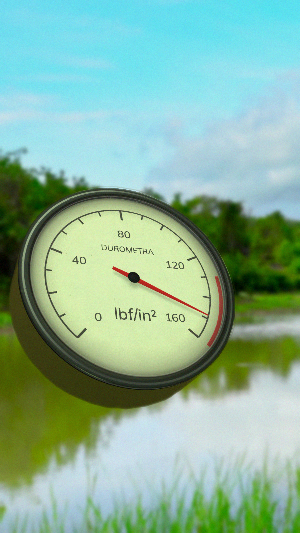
value=150 unit=psi
